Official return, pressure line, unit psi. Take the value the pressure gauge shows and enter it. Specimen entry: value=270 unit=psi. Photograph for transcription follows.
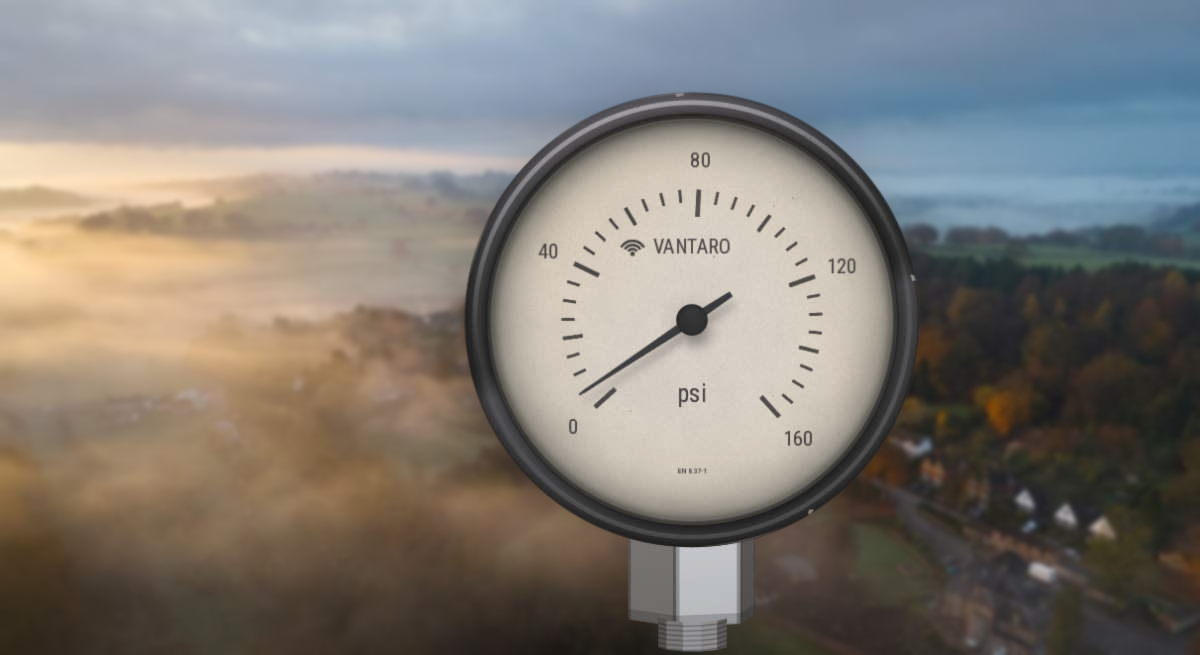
value=5 unit=psi
